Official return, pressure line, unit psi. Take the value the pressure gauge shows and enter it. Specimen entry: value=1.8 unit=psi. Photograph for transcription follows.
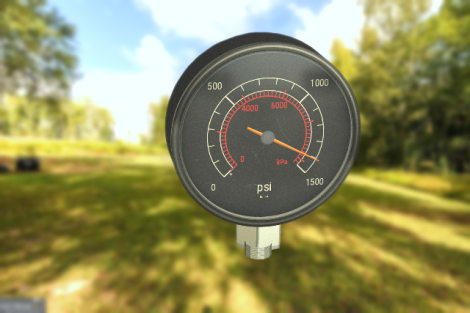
value=1400 unit=psi
